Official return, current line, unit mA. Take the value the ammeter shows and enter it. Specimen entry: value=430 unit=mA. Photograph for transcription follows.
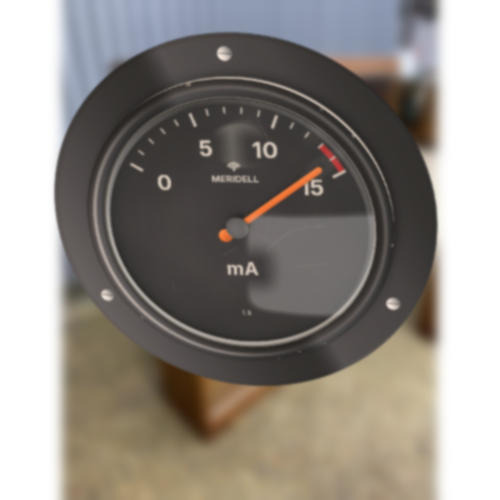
value=14 unit=mA
